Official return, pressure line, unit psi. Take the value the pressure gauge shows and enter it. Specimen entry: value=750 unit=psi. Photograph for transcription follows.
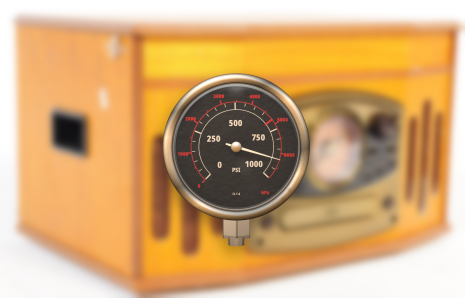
value=900 unit=psi
